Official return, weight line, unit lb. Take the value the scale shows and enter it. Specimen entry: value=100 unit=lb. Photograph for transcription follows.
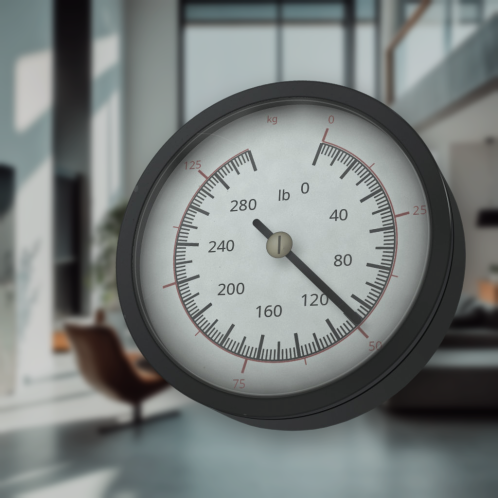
value=108 unit=lb
